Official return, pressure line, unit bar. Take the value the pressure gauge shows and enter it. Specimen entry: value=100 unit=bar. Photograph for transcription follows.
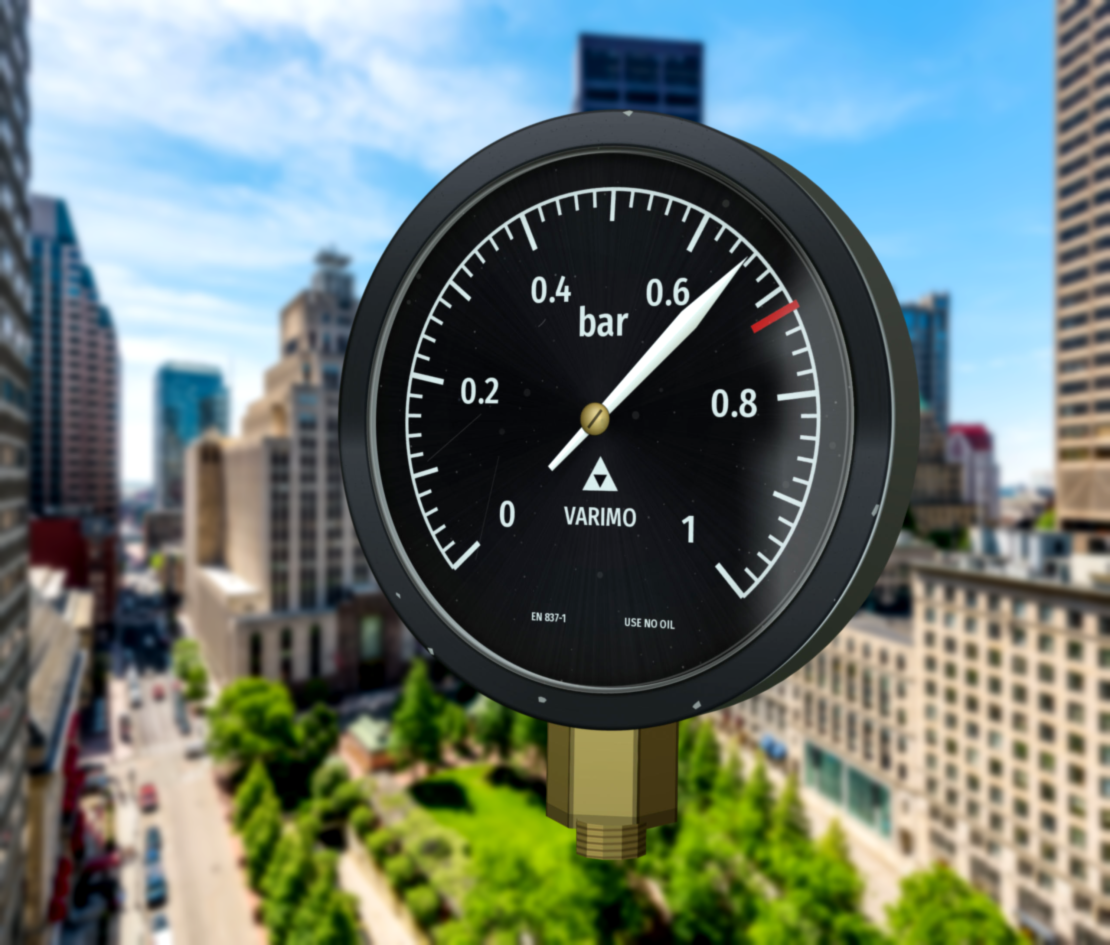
value=0.66 unit=bar
